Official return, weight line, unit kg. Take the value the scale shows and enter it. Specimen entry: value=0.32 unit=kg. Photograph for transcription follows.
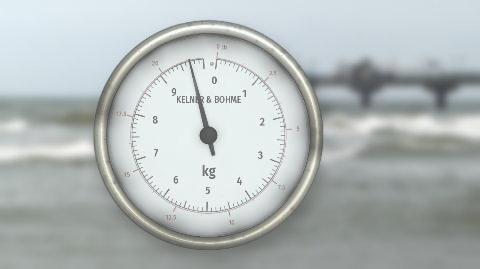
value=9.7 unit=kg
